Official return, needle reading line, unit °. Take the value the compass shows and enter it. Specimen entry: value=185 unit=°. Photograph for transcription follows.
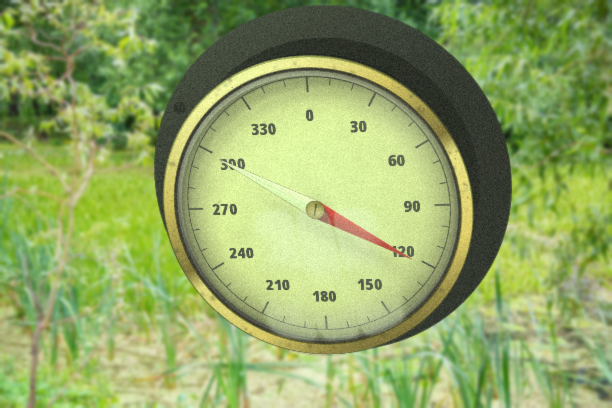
value=120 unit=°
